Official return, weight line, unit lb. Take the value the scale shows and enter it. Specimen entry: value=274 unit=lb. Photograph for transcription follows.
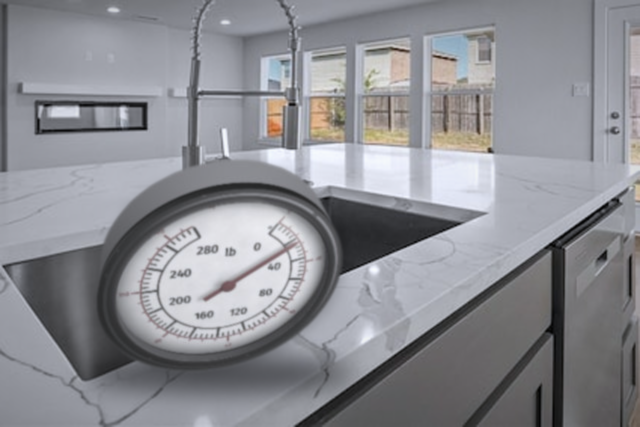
value=20 unit=lb
